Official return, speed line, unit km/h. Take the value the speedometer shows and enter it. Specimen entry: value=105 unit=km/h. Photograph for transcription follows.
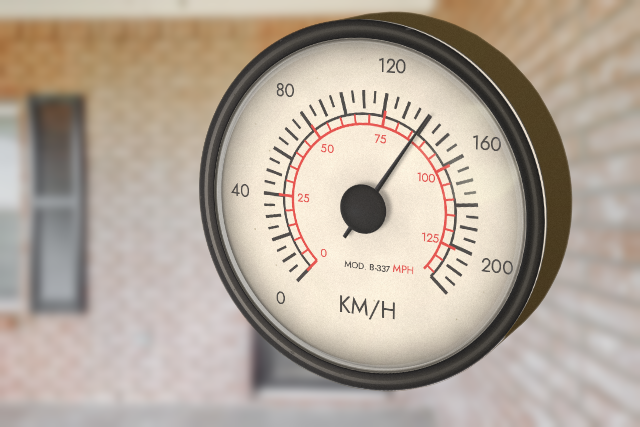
value=140 unit=km/h
